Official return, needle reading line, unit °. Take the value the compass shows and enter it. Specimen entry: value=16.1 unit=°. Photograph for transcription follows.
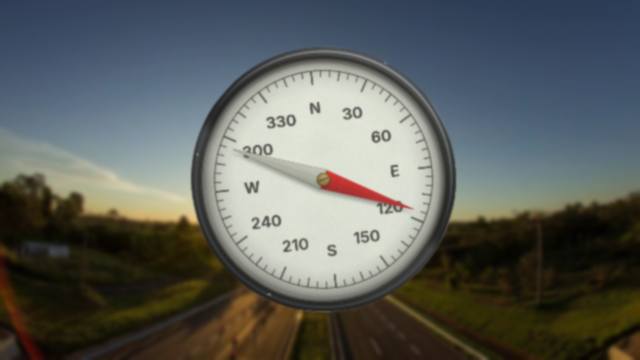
value=115 unit=°
